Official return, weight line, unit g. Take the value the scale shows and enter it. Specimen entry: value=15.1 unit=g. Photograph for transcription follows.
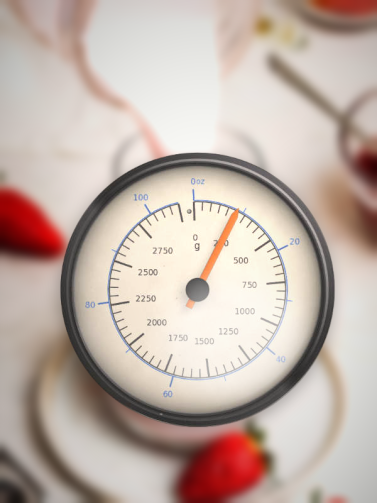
value=250 unit=g
